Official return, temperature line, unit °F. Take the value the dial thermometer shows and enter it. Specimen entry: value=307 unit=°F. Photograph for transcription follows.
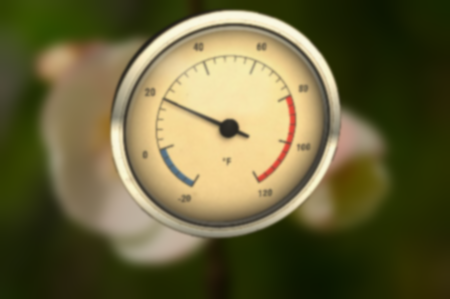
value=20 unit=°F
